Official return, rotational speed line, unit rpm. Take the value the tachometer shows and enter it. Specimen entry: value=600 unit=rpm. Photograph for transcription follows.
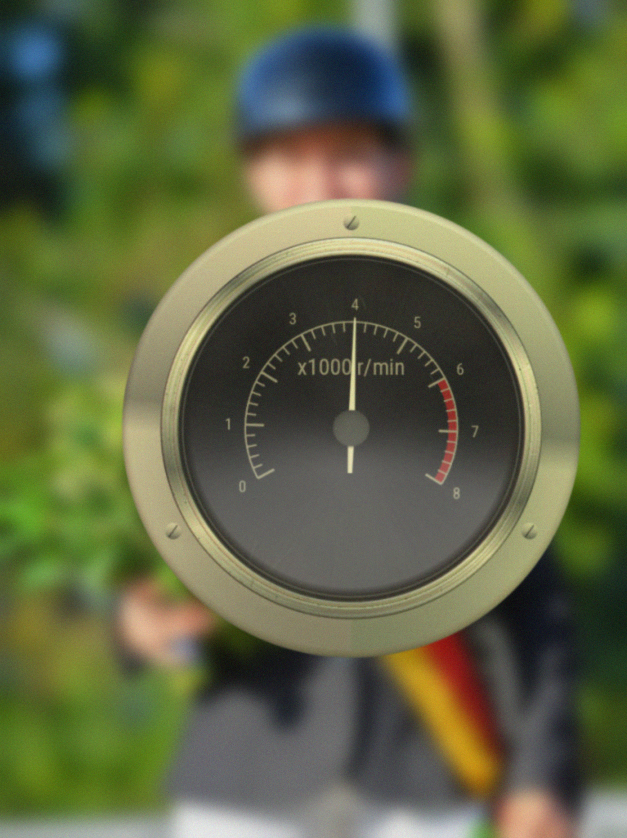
value=4000 unit=rpm
